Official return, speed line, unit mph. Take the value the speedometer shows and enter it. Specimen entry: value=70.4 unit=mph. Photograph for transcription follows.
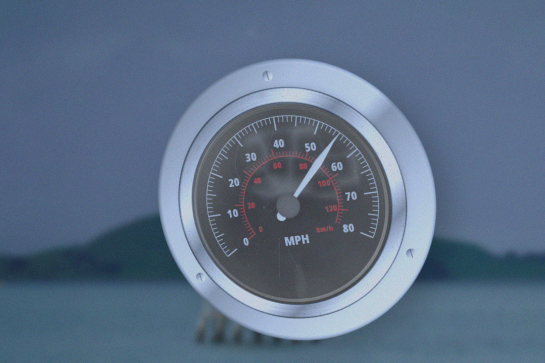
value=55 unit=mph
